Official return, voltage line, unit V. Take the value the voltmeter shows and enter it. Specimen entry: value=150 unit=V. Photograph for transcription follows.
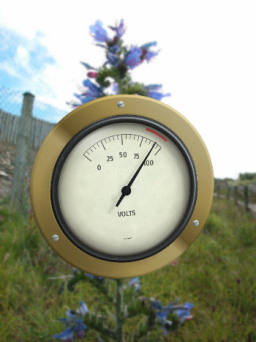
value=90 unit=V
